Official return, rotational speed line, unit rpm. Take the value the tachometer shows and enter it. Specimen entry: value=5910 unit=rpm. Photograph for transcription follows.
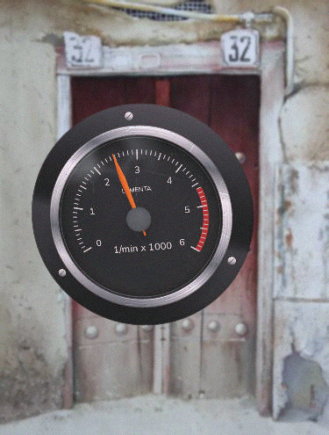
value=2500 unit=rpm
